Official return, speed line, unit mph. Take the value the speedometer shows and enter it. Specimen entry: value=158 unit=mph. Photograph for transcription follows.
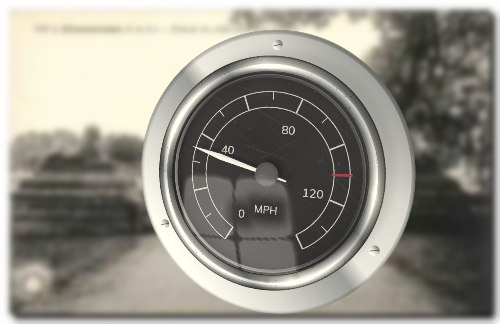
value=35 unit=mph
